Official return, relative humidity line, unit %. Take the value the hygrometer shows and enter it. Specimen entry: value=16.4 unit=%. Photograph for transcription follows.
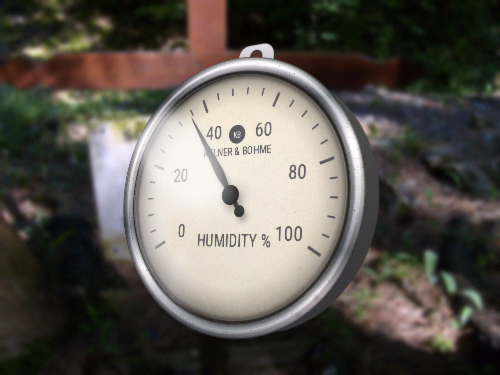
value=36 unit=%
